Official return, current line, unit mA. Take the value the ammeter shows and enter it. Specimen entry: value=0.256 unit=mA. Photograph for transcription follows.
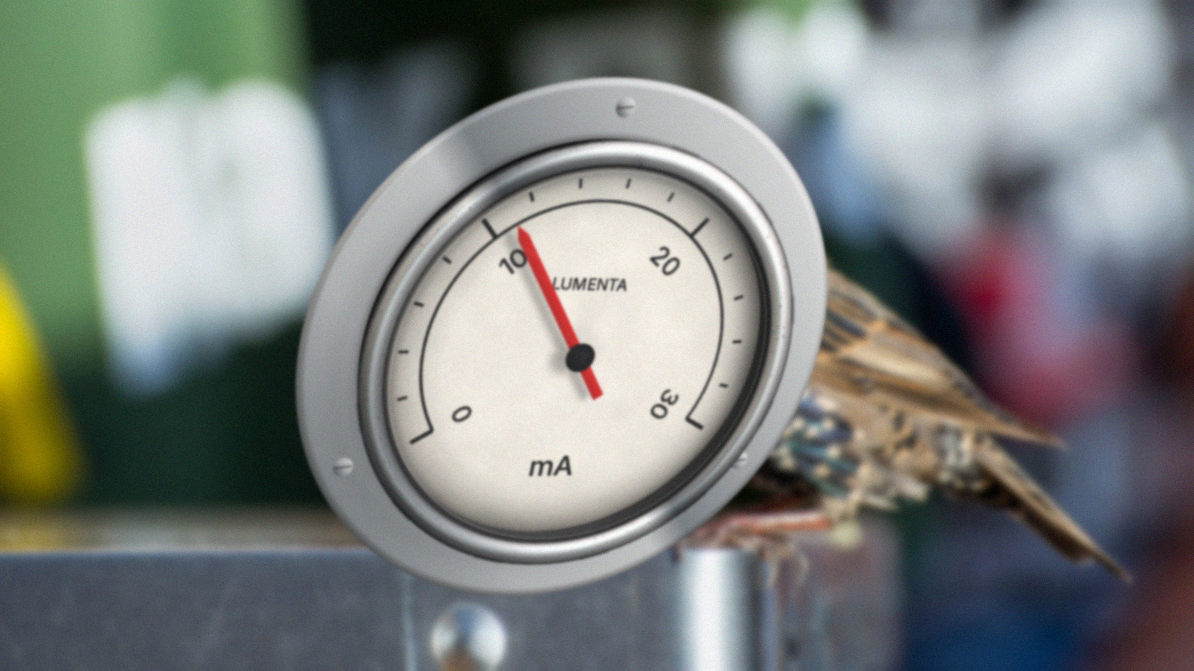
value=11 unit=mA
